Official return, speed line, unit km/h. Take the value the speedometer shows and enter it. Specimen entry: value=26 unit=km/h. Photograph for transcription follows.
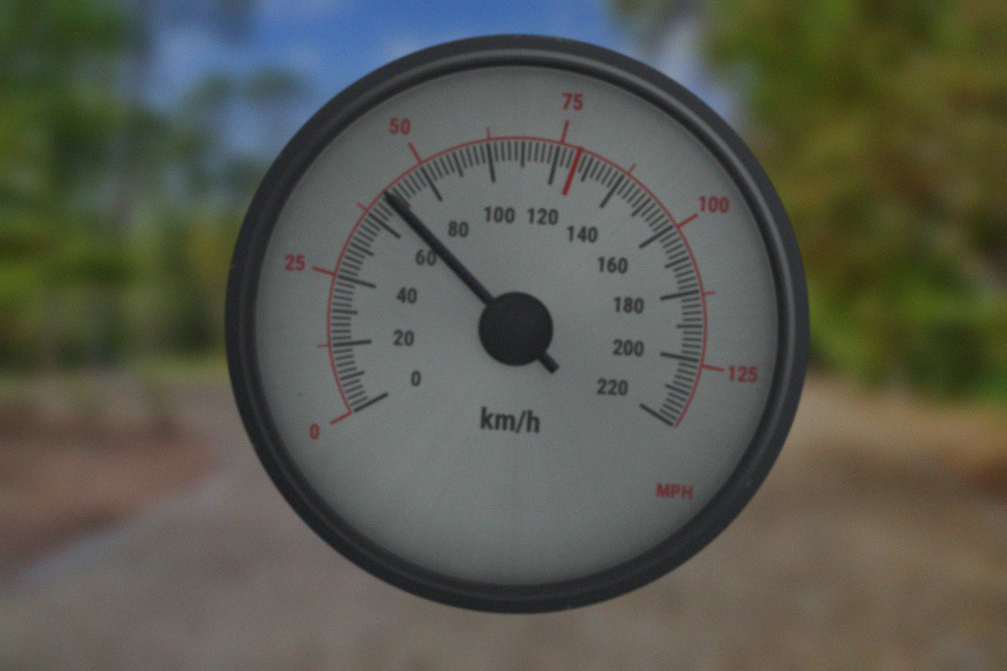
value=68 unit=km/h
